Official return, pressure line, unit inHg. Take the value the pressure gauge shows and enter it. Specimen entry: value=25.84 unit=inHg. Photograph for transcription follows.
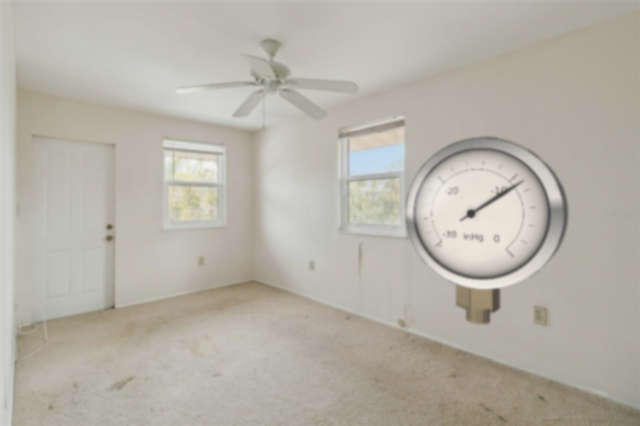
value=-9 unit=inHg
